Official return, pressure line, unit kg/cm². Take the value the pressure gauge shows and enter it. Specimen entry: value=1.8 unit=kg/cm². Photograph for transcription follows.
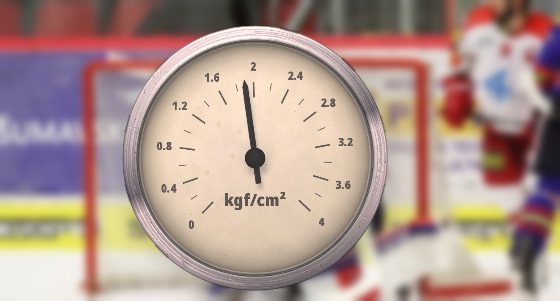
value=1.9 unit=kg/cm²
